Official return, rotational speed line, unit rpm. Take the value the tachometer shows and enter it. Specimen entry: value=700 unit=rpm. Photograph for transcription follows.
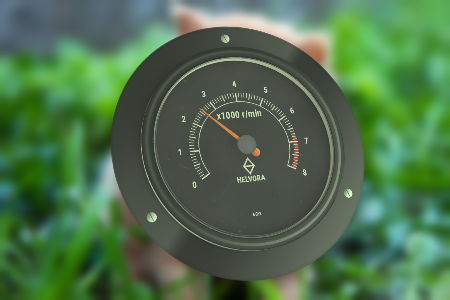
value=2500 unit=rpm
